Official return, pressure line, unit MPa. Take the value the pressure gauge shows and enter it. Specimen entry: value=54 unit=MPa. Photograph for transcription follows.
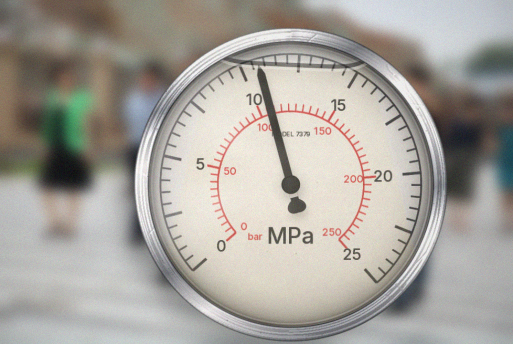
value=10.75 unit=MPa
